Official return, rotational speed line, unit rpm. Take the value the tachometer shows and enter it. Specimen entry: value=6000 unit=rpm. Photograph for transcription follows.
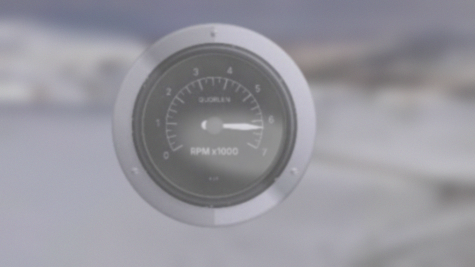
value=6250 unit=rpm
